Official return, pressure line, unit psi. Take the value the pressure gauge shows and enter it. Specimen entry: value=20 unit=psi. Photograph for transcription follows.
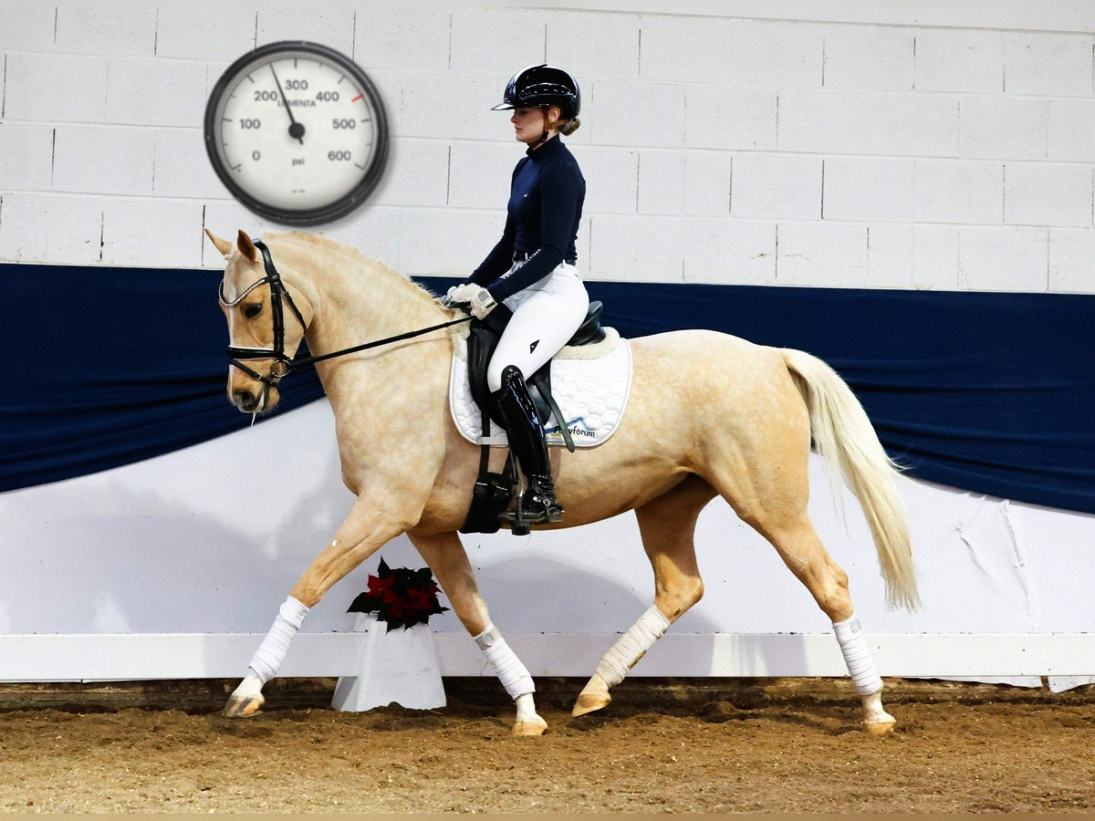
value=250 unit=psi
